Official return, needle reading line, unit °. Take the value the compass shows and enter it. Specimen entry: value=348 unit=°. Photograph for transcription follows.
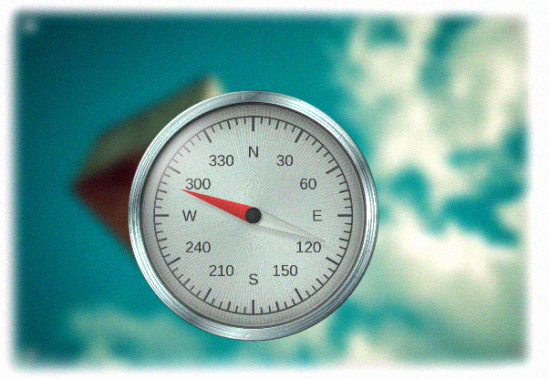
value=290 unit=°
